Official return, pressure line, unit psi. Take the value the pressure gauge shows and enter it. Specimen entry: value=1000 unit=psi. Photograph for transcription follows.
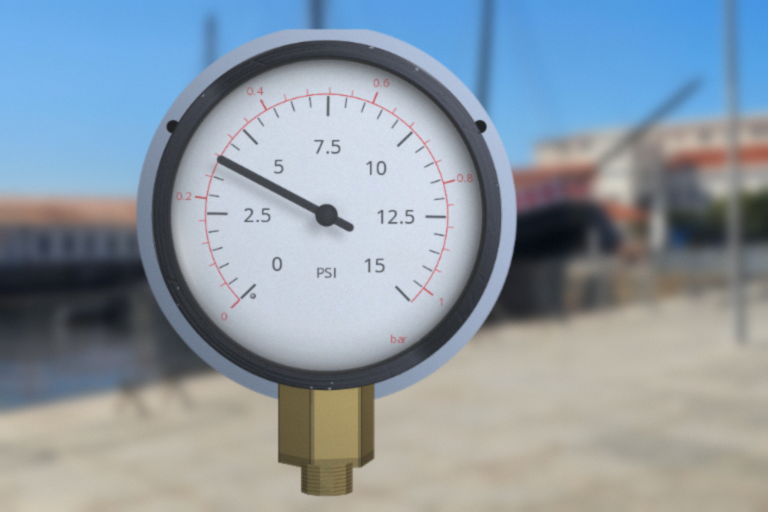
value=4 unit=psi
